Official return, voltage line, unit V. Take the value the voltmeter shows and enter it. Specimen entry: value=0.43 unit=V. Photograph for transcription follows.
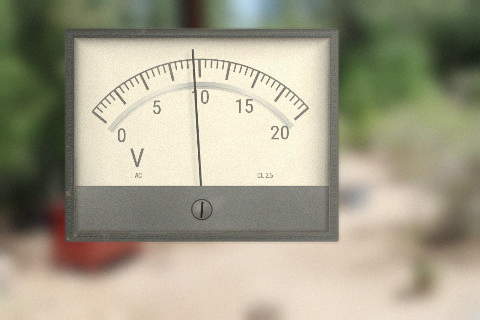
value=9.5 unit=V
